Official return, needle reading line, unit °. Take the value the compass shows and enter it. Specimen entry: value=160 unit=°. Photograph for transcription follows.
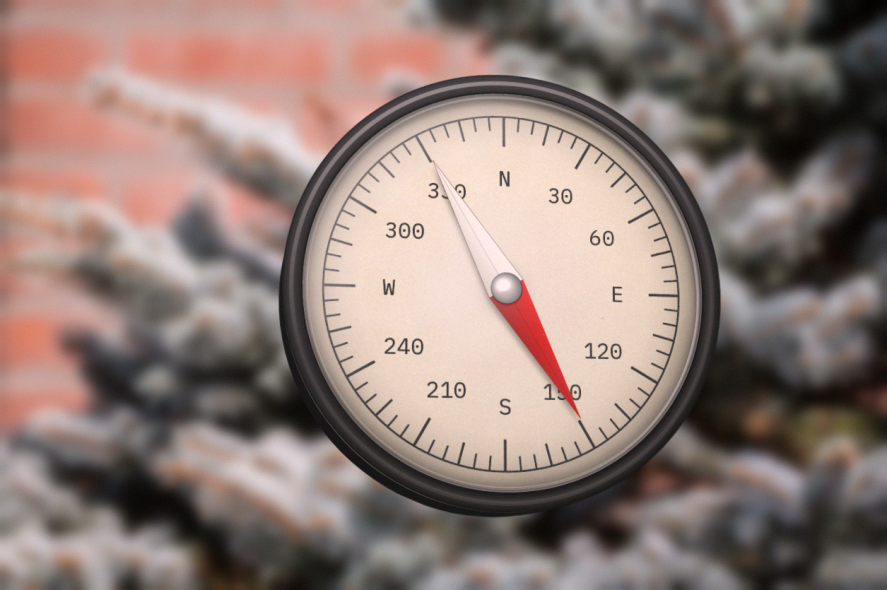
value=150 unit=°
